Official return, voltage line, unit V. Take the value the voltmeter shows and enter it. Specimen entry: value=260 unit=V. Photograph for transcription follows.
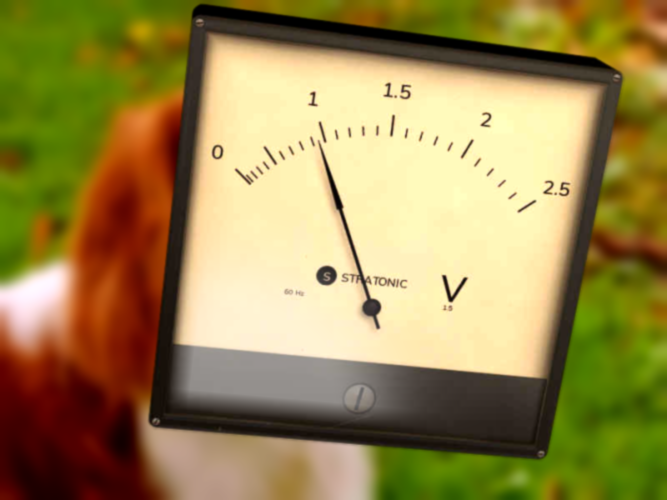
value=0.95 unit=V
